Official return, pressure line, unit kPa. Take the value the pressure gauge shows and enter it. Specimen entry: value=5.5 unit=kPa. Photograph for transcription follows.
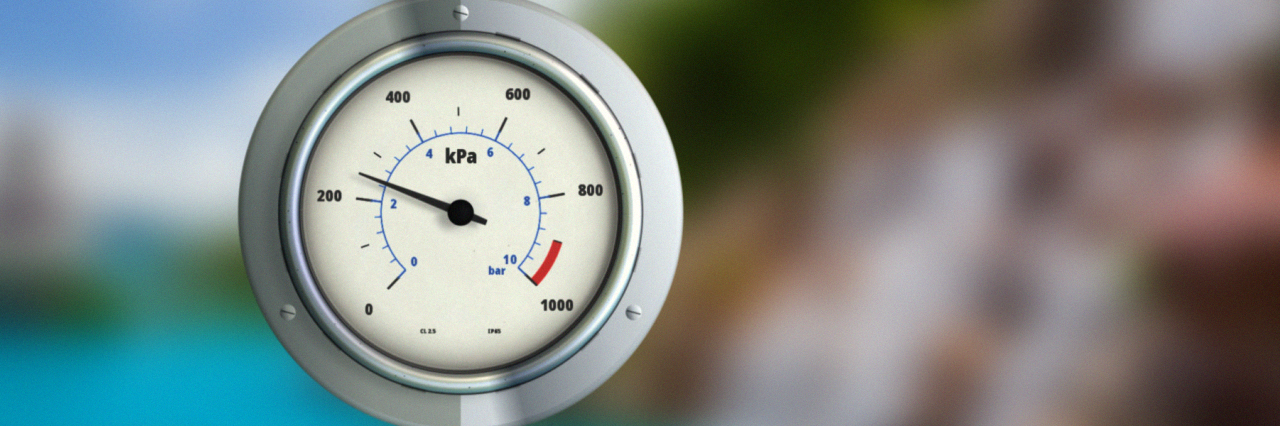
value=250 unit=kPa
